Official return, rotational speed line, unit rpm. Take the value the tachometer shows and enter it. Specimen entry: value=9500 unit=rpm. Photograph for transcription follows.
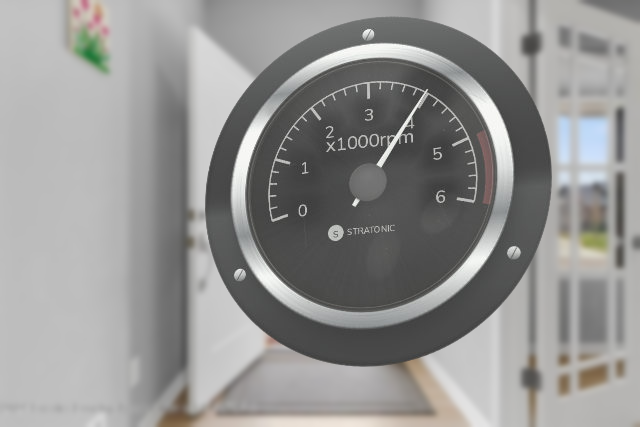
value=4000 unit=rpm
